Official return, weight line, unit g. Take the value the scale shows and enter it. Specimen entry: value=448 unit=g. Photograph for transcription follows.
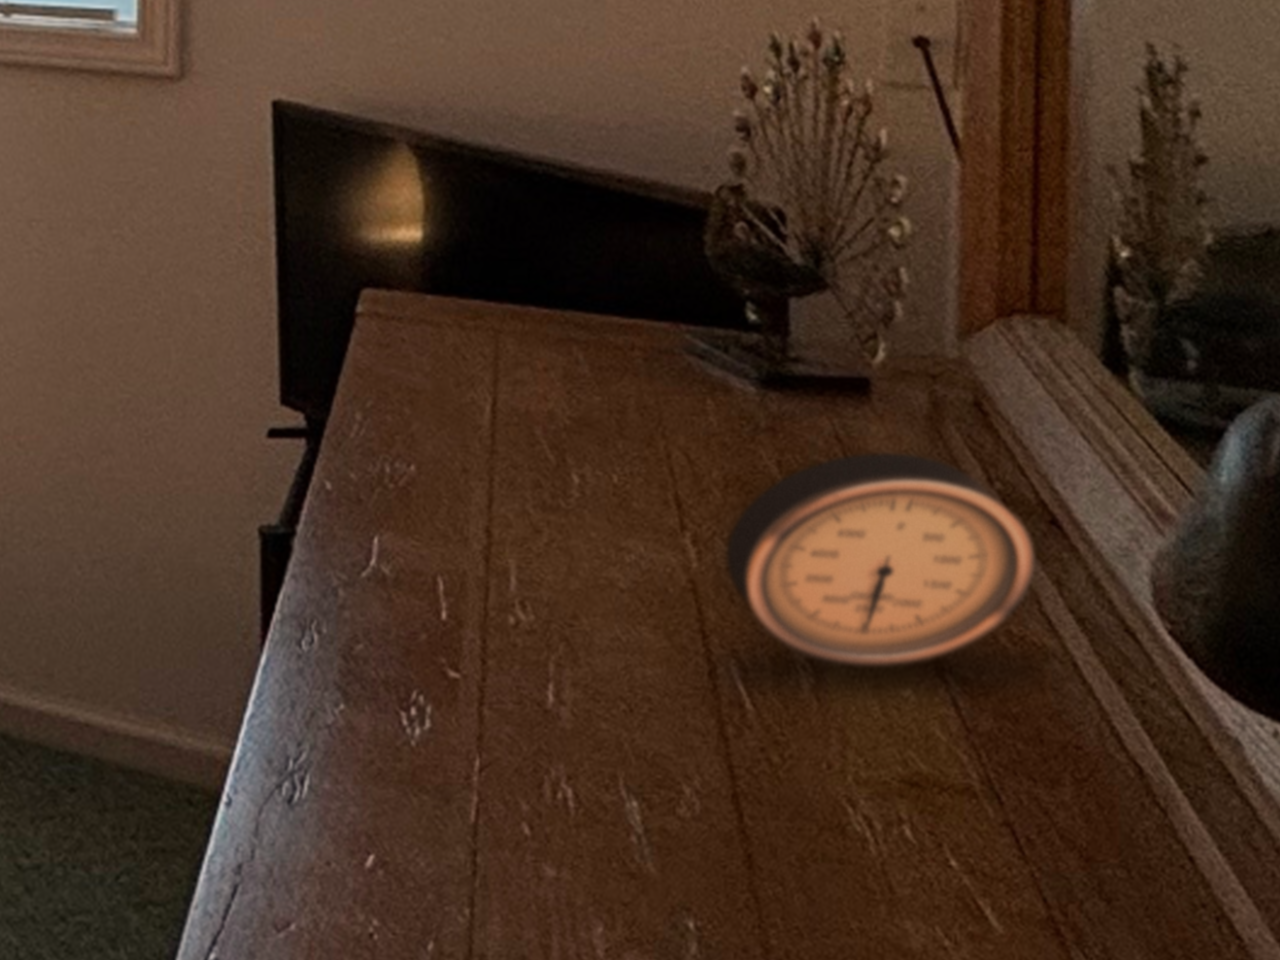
value=2500 unit=g
